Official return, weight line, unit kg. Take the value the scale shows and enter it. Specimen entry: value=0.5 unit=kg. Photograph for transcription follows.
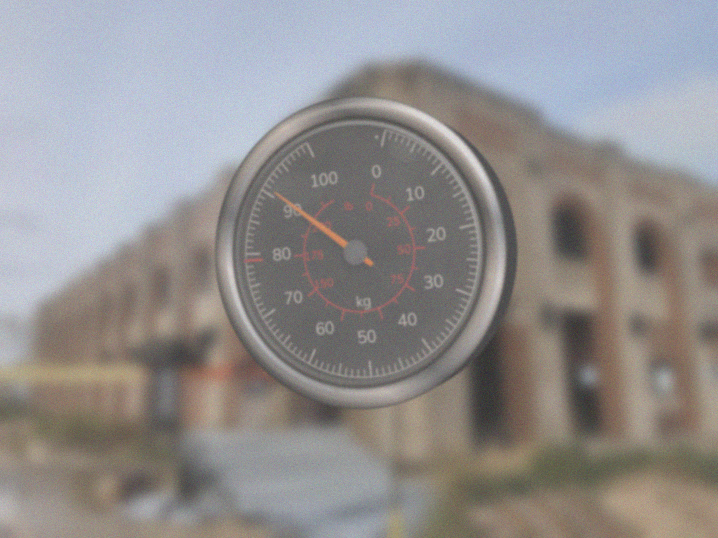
value=91 unit=kg
